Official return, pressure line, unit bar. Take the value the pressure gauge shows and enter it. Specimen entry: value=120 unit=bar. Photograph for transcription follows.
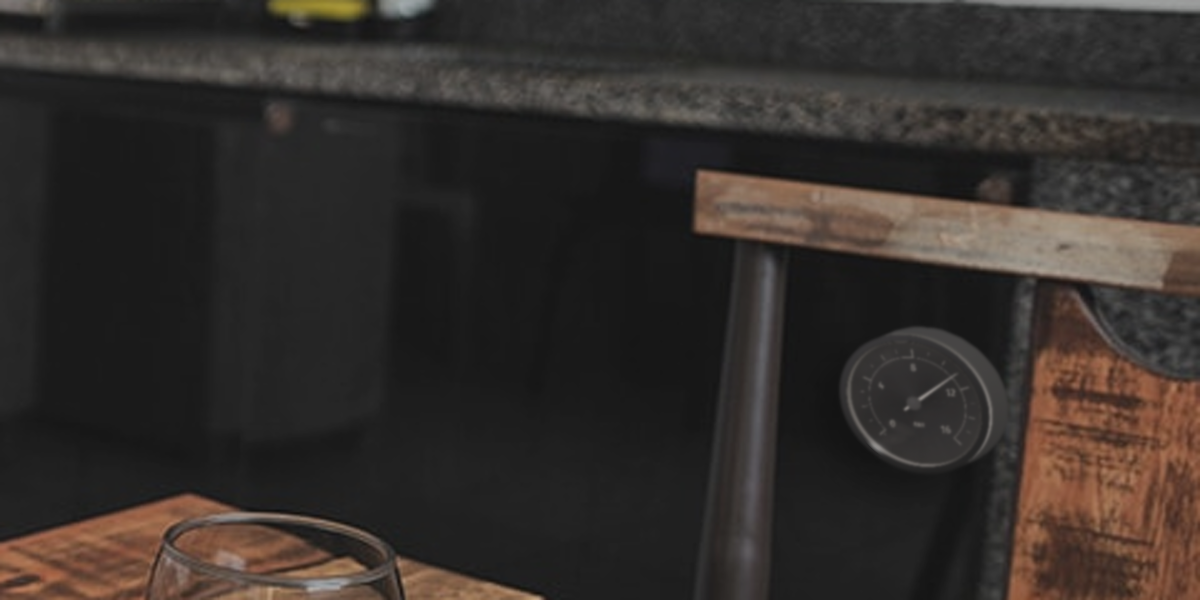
value=11 unit=bar
